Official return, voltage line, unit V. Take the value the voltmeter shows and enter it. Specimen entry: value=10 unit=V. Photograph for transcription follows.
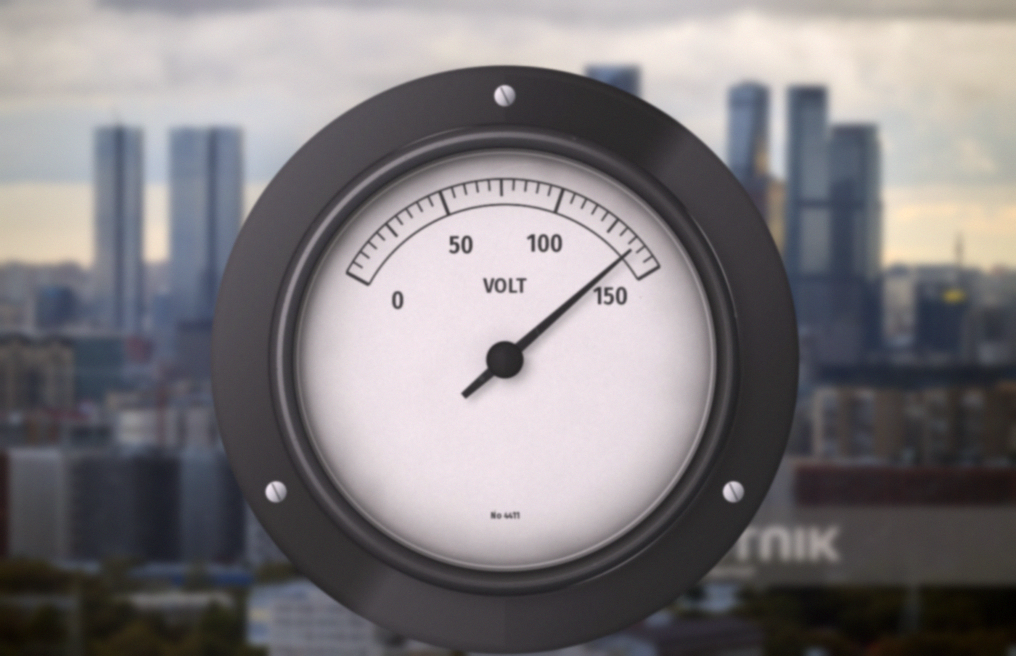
value=137.5 unit=V
